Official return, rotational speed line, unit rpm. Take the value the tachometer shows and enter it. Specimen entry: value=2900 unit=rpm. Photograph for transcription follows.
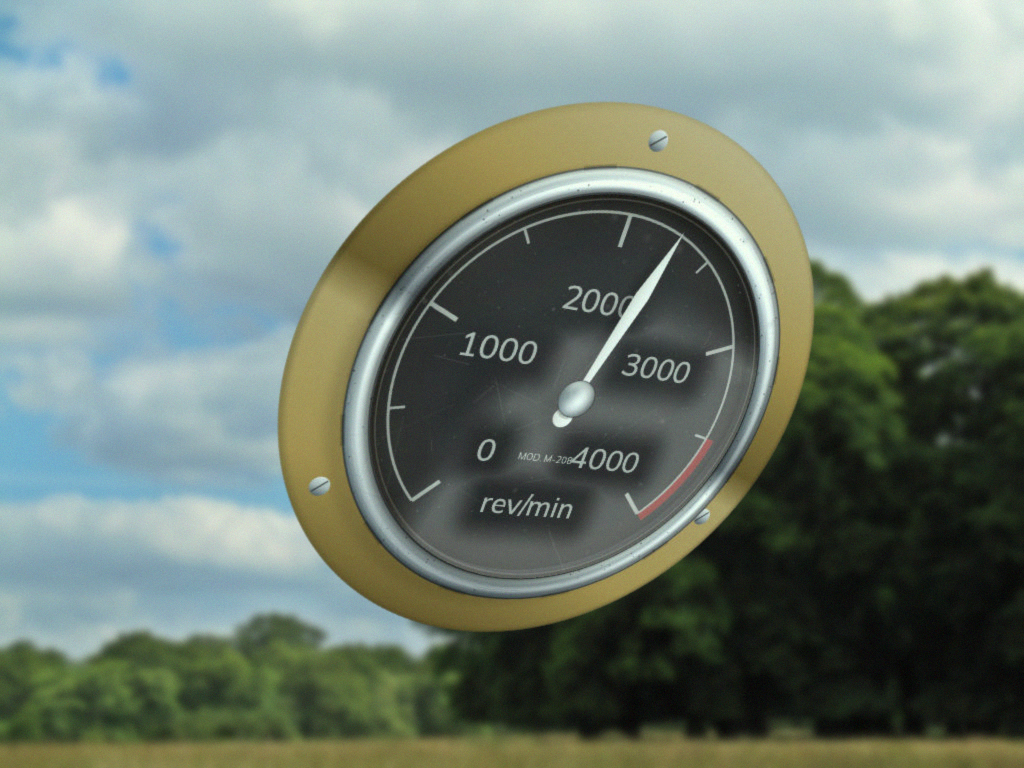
value=2250 unit=rpm
